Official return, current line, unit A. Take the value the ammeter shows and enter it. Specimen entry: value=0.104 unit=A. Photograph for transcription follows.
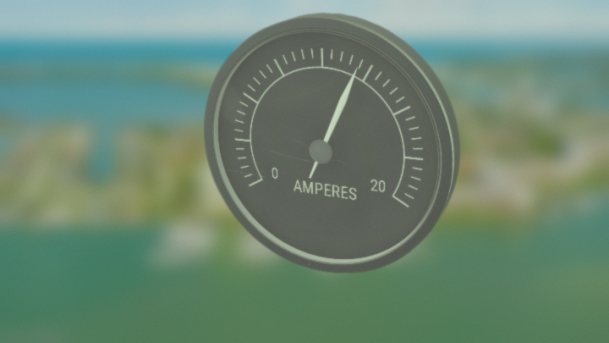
value=12 unit=A
